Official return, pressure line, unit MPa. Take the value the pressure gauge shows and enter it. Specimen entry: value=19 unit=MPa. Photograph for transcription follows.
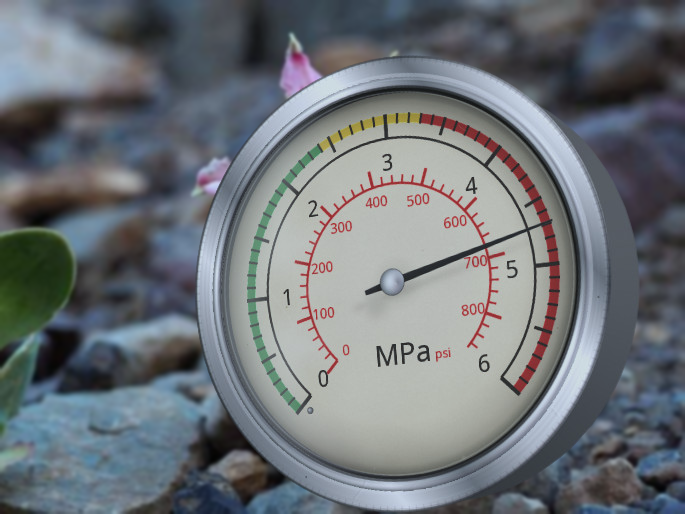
value=4.7 unit=MPa
